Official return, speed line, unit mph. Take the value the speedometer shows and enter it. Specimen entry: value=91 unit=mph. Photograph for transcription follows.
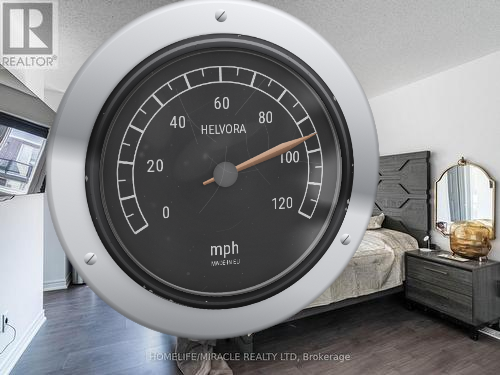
value=95 unit=mph
